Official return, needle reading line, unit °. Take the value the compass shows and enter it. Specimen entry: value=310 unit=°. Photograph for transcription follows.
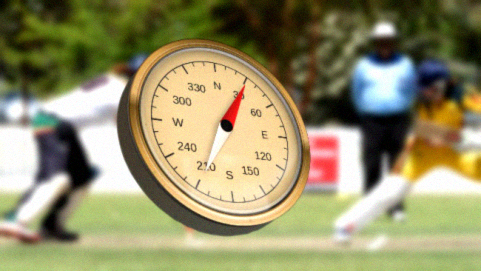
value=30 unit=°
